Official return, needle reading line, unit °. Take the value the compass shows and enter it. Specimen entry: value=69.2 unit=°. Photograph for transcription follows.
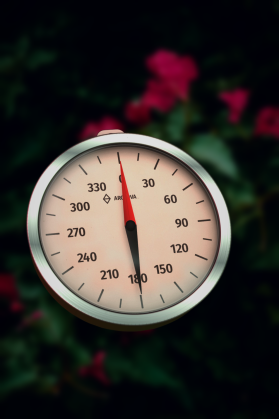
value=0 unit=°
